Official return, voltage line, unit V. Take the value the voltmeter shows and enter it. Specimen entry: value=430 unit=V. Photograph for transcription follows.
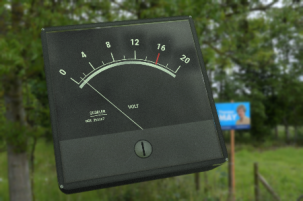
value=1 unit=V
